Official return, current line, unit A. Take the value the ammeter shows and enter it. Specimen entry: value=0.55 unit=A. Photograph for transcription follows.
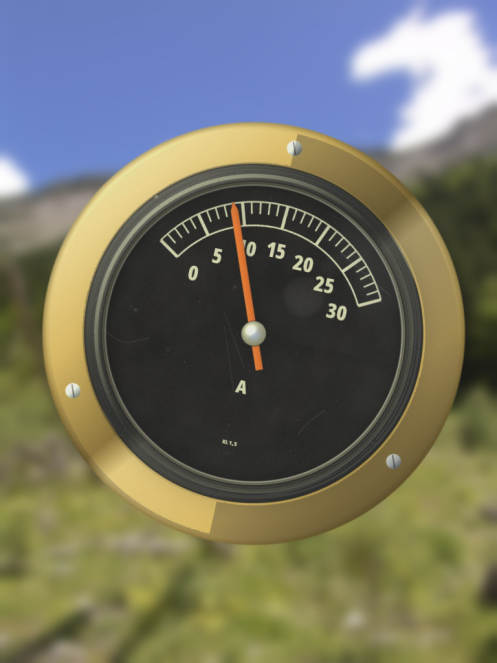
value=9 unit=A
